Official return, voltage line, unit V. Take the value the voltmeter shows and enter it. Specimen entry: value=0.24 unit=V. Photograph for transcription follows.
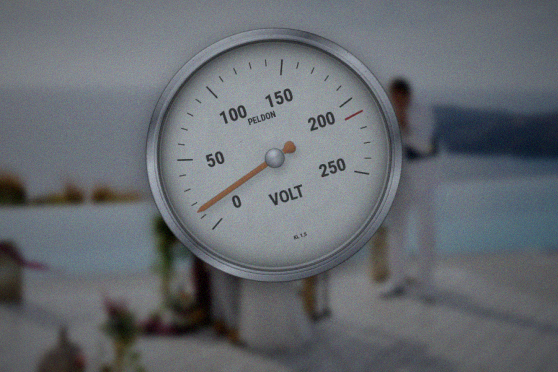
value=15 unit=V
